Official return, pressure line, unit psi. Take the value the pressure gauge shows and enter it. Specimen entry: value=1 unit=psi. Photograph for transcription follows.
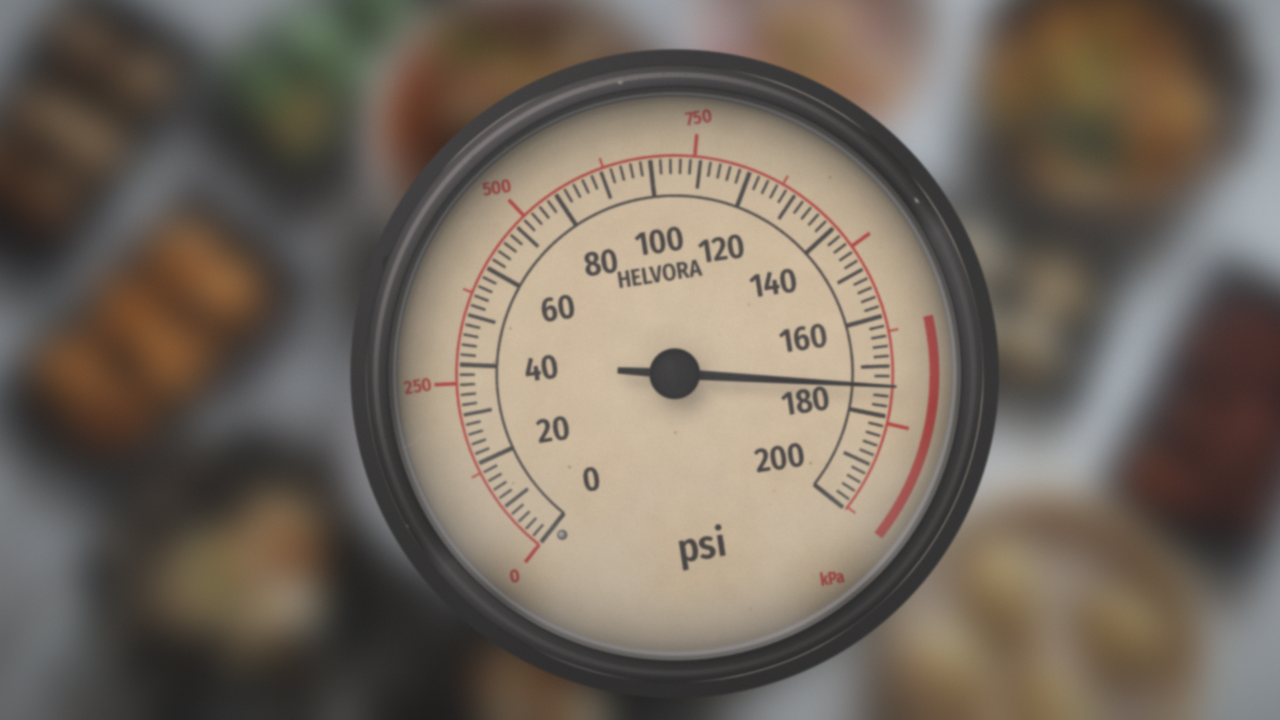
value=174 unit=psi
